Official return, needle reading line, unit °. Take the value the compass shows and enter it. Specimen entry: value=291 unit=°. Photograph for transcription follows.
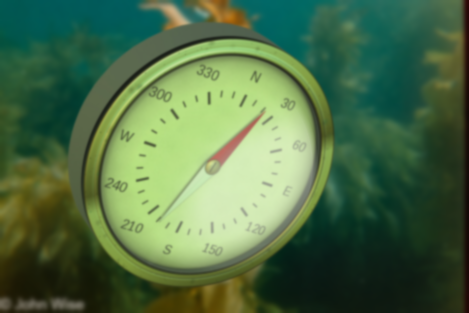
value=20 unit=°
